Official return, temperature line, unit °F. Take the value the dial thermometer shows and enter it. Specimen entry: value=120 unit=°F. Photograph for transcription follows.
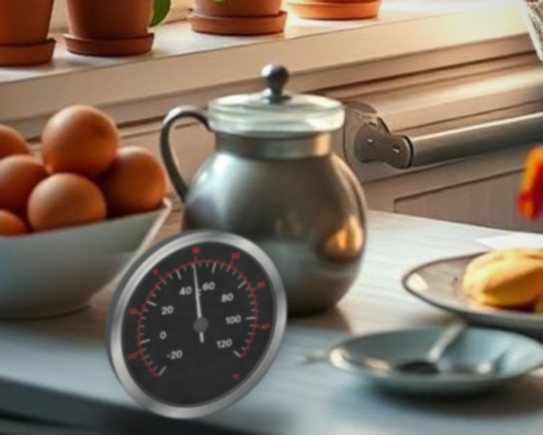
value=48 unit=°F
